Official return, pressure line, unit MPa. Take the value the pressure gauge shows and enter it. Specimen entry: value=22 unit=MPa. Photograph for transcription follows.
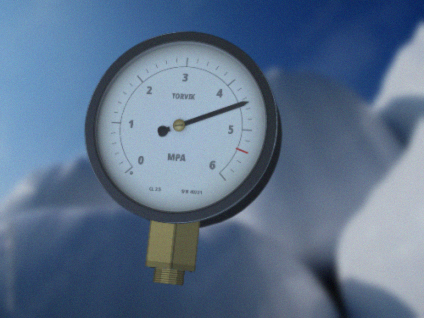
value=4.5 unit=MPa
